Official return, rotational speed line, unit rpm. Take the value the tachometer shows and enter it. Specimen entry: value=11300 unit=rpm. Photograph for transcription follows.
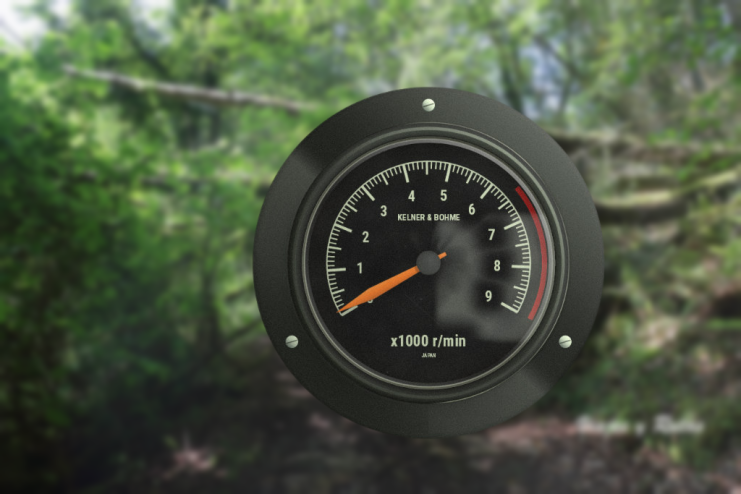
value=100 unit=rpm
